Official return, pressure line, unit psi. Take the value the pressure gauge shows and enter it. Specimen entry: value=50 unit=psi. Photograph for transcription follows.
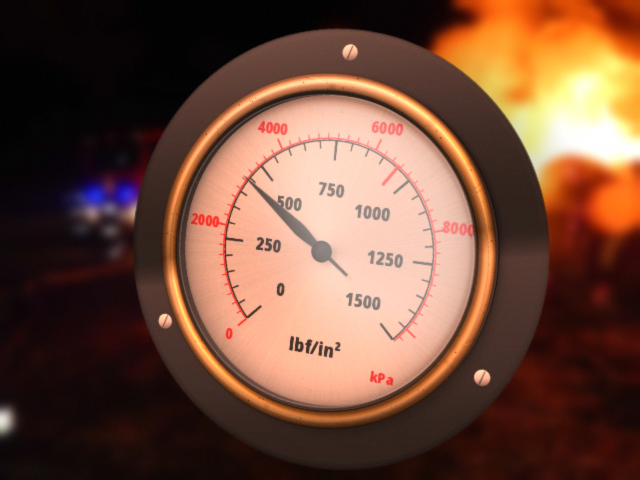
value=450 unit=psi
